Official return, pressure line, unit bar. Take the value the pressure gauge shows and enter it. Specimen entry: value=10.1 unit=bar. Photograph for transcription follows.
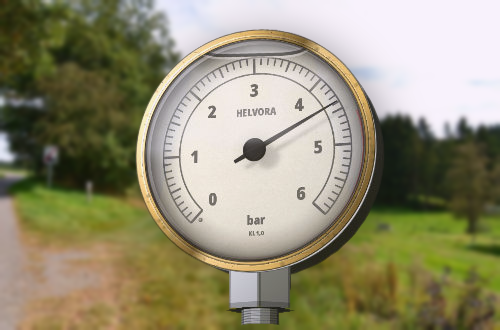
value=4.4 unit=bar
